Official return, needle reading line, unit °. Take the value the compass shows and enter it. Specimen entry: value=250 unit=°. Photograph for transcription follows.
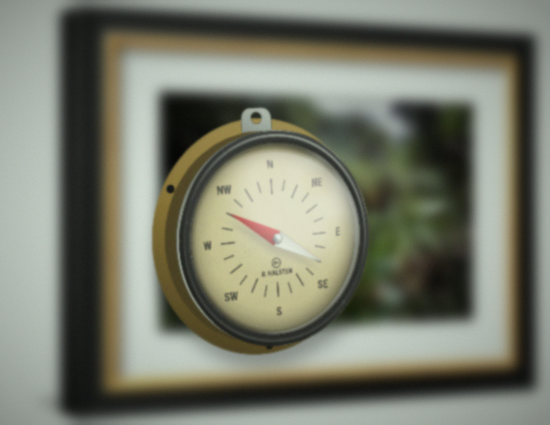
value=300 unit=°
